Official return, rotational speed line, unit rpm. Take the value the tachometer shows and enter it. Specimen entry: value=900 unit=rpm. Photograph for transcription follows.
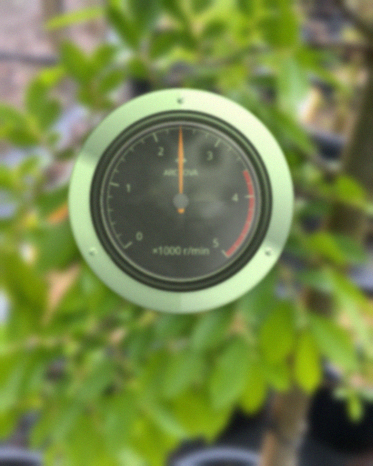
value=2400 unit=rpm
